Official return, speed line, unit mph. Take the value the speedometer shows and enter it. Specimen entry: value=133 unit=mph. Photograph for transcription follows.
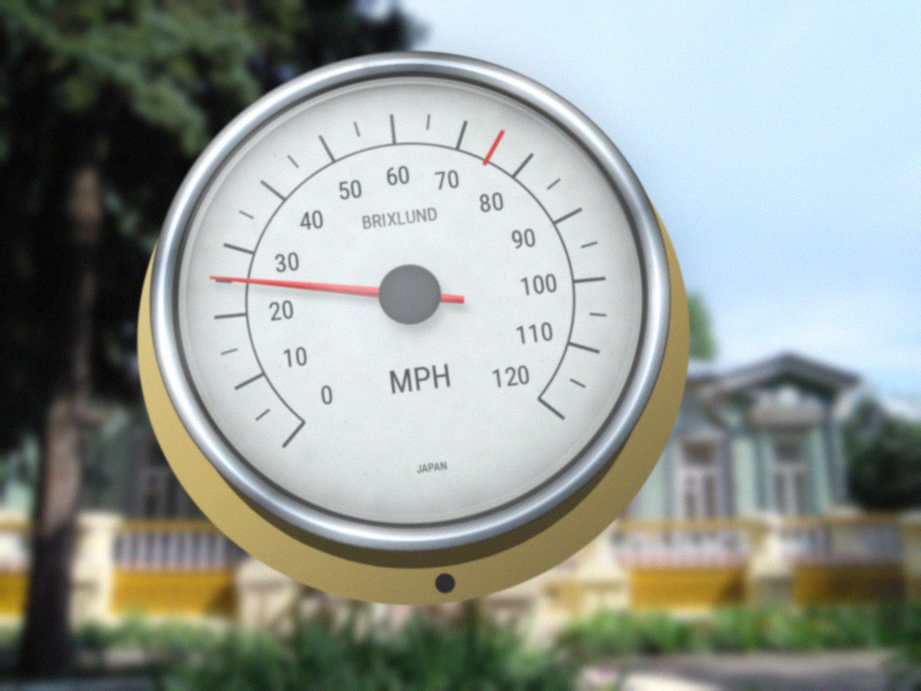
value=25 unit=mph
